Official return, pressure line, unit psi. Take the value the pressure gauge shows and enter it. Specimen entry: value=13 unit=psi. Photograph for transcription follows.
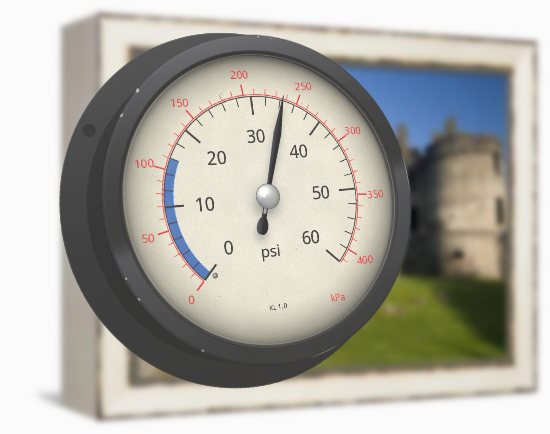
value=34 unit=psi
